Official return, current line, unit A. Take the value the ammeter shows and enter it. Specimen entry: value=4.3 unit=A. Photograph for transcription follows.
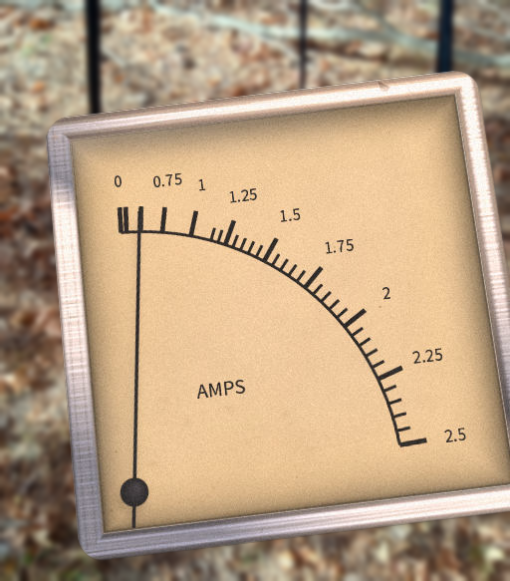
value=0.5 unit=A
